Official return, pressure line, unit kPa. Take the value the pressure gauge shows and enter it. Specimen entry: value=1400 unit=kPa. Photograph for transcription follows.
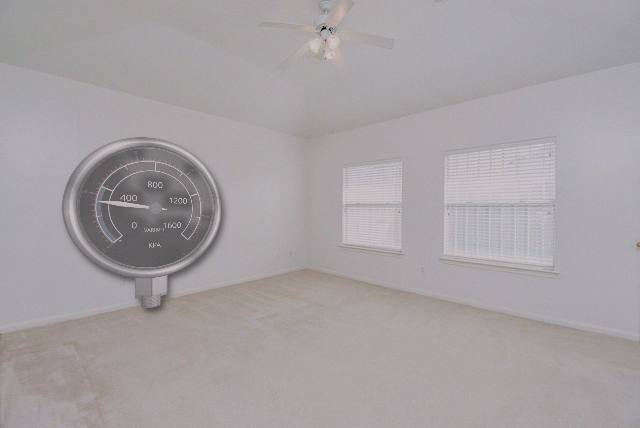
value=300 unit=kPa
